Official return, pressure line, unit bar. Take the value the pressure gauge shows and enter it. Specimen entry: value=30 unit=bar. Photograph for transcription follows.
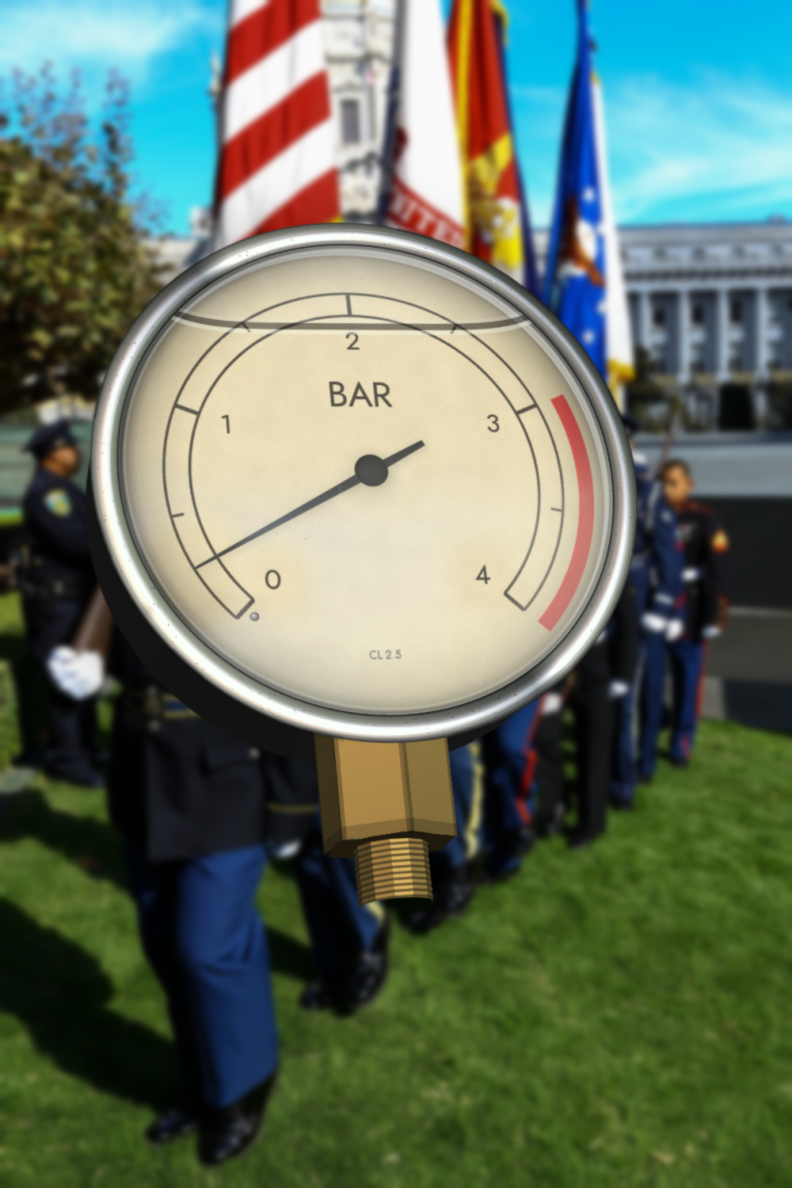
value=0.25 unit=bar
